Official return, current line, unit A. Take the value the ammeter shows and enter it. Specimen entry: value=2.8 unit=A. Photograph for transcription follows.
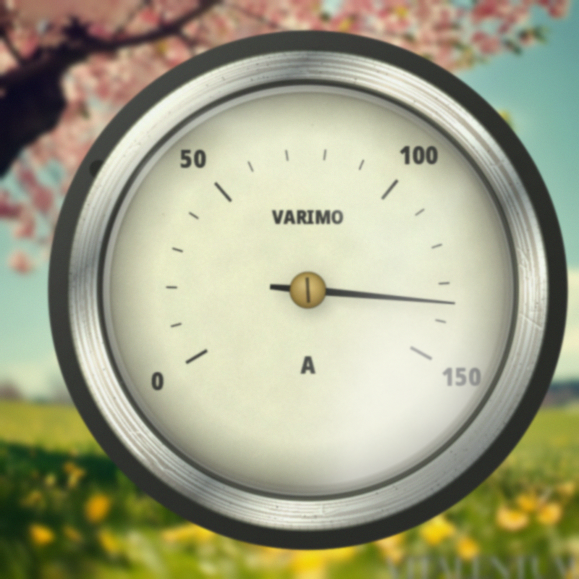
value=135 unit=A
